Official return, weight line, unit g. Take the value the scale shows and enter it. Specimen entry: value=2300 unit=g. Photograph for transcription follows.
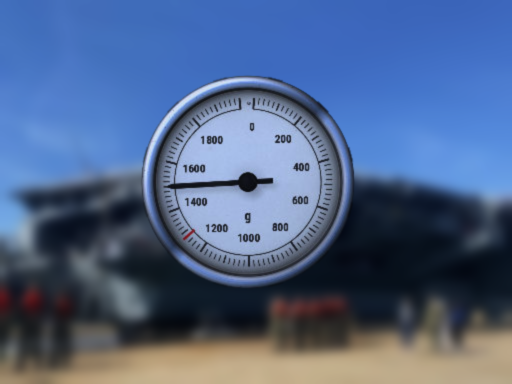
value=1500 unit=g
